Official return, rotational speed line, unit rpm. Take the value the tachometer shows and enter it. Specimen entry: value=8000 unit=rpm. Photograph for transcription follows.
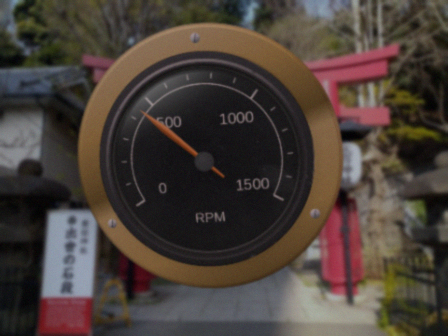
value=450 unit=rpm
